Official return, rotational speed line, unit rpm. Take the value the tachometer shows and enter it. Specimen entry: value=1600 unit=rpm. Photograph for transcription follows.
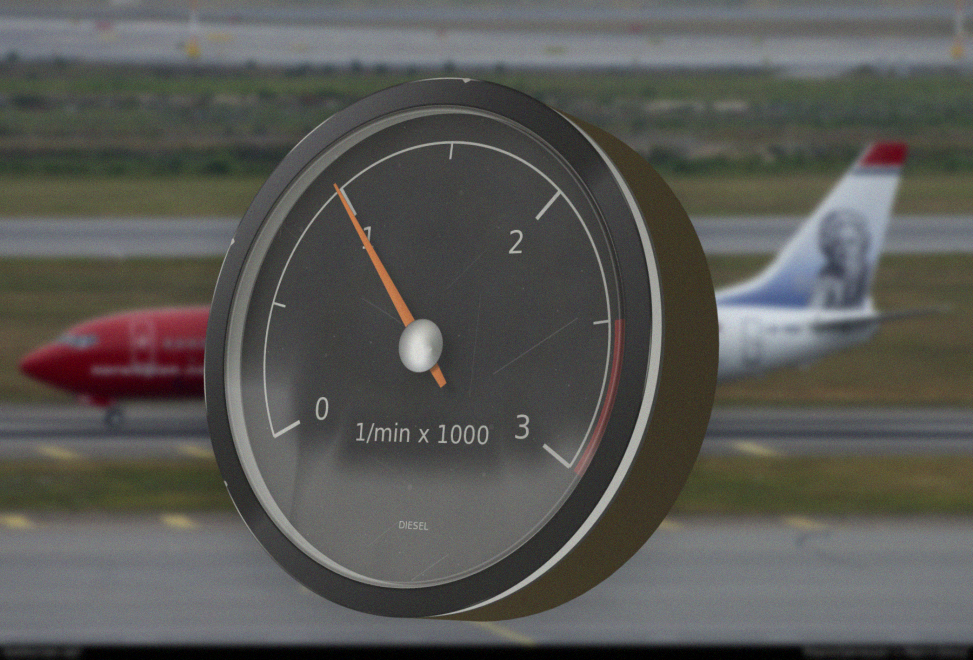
value=1000 unit=rpm
